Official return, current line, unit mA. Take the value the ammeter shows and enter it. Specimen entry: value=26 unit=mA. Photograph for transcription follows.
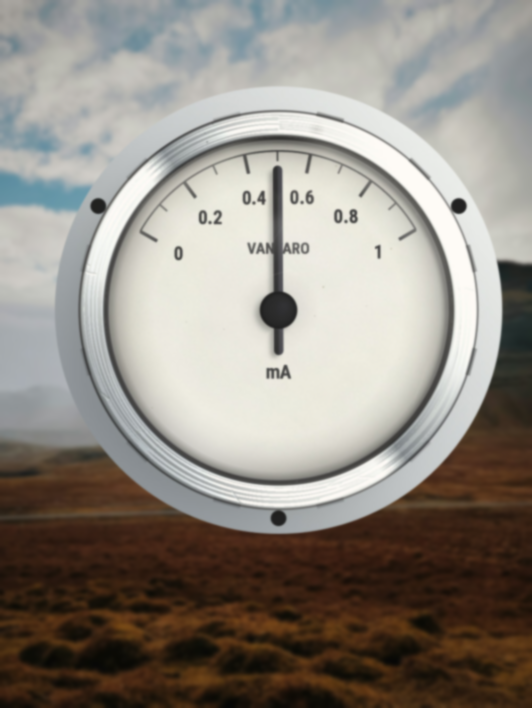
value=0.5 unit=mA
